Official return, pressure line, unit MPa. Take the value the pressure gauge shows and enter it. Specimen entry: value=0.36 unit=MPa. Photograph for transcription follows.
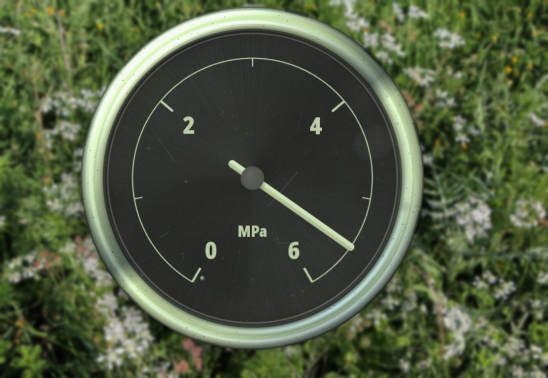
value=5.5 unit=MPa
